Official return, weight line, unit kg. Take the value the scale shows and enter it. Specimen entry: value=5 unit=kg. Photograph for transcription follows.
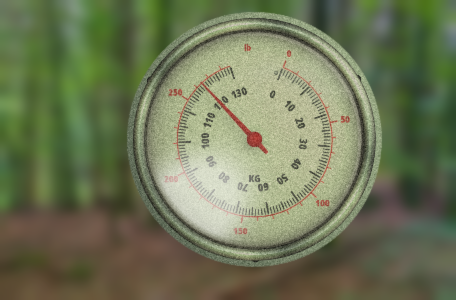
value=120 unit=kg
